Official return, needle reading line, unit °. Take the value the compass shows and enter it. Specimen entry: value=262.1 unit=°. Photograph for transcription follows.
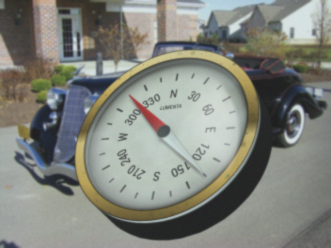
value=315 unit=°
